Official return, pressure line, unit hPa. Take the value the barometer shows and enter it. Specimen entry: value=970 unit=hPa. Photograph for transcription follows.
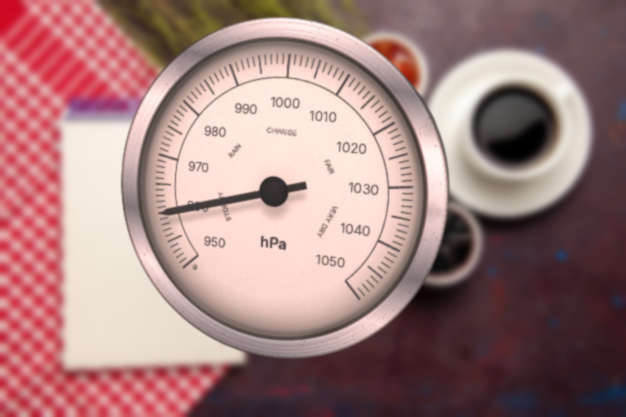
value=960 unit=hPa
